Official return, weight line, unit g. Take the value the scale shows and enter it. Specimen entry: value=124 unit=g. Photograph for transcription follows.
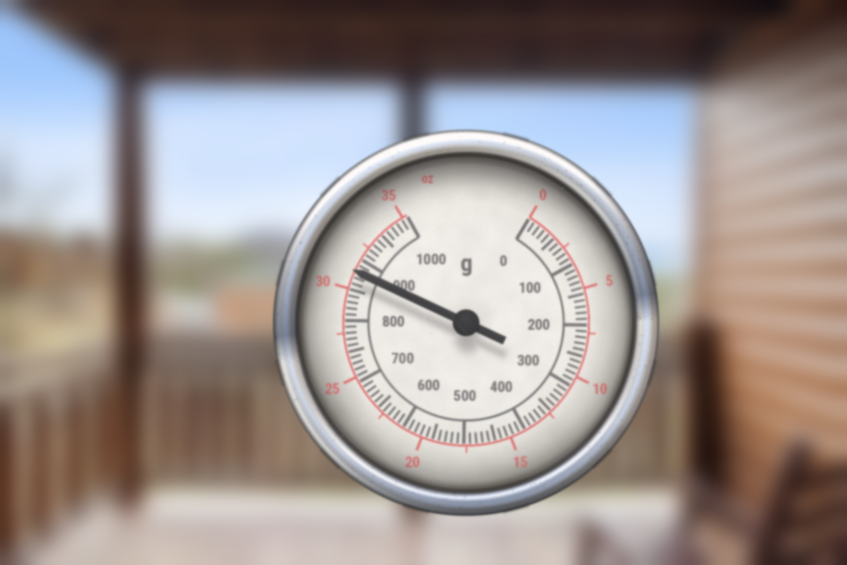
value=880 unit=g
